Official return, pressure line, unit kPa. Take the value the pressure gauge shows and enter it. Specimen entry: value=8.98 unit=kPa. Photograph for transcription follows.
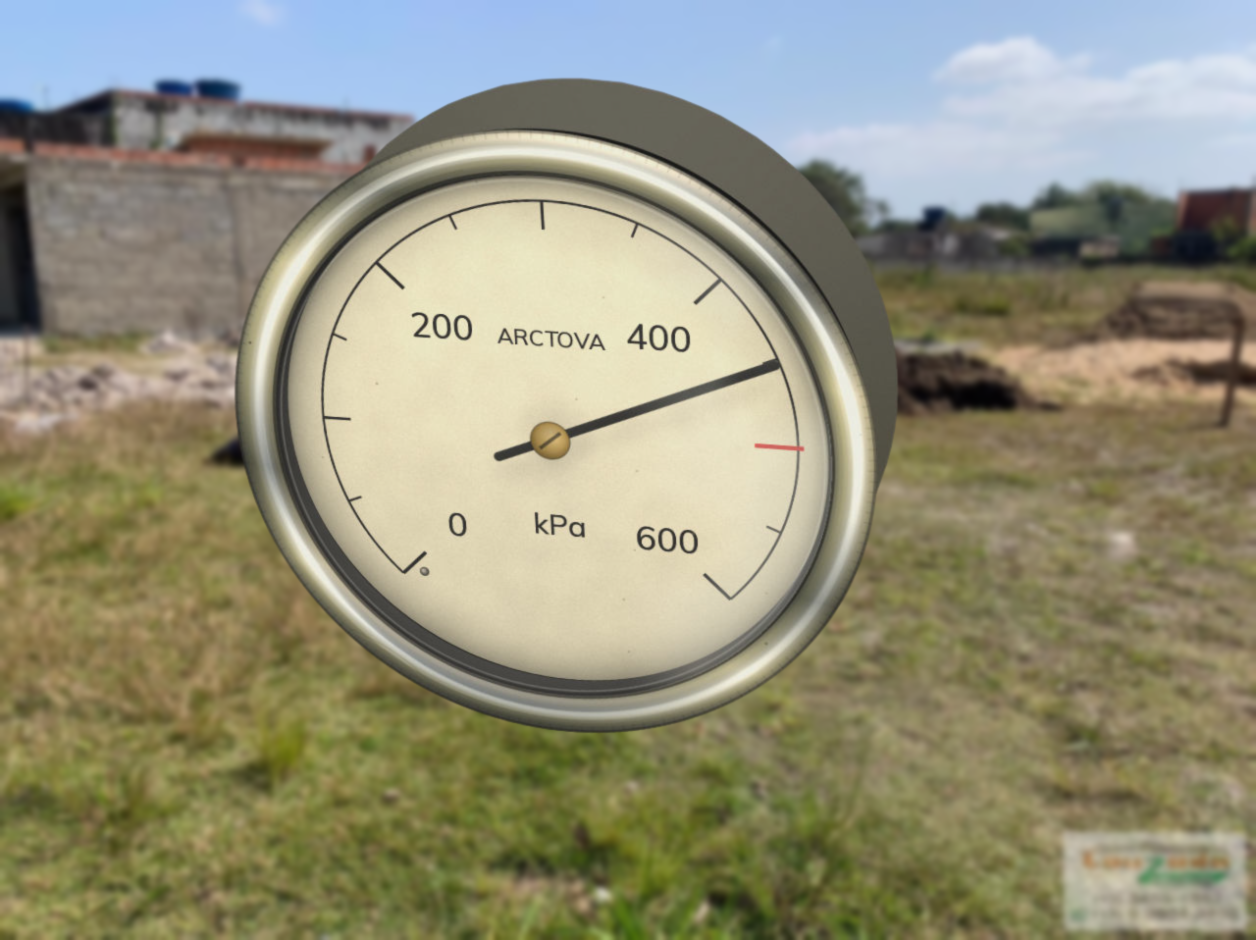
value=450 unit=kPa
